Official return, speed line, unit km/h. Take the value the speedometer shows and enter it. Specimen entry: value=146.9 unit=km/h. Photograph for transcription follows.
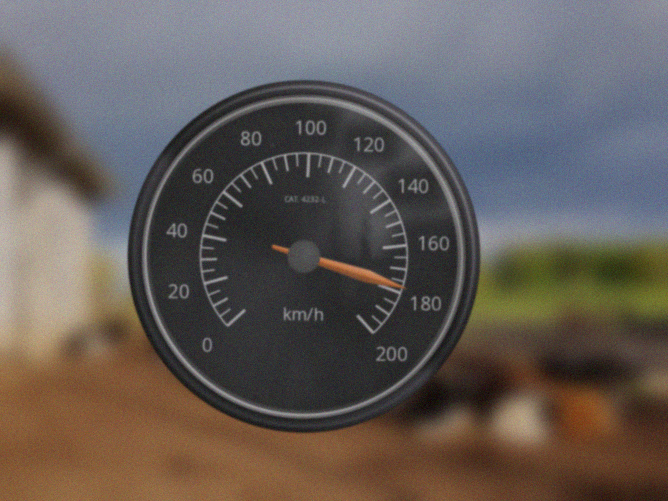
value=177.5 unit=km/h
